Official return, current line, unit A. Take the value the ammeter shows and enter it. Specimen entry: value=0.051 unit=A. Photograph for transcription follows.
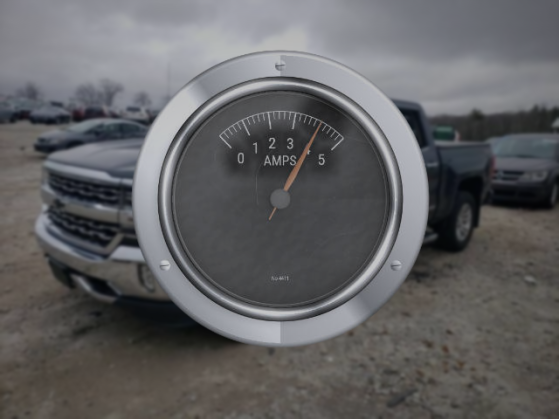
value=4 unit=A
